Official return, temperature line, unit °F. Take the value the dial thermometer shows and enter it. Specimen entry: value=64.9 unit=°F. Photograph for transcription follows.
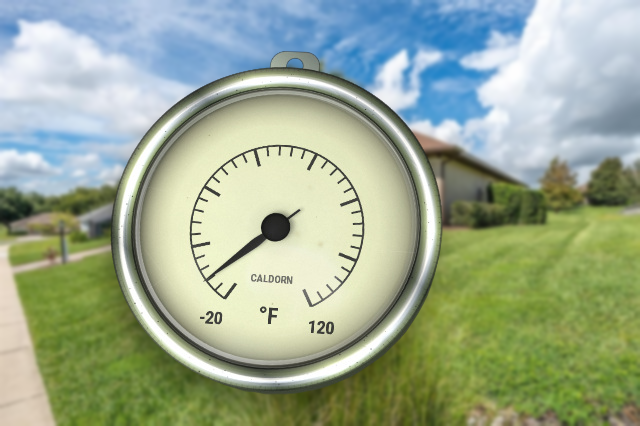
value=-12 unit=°F
